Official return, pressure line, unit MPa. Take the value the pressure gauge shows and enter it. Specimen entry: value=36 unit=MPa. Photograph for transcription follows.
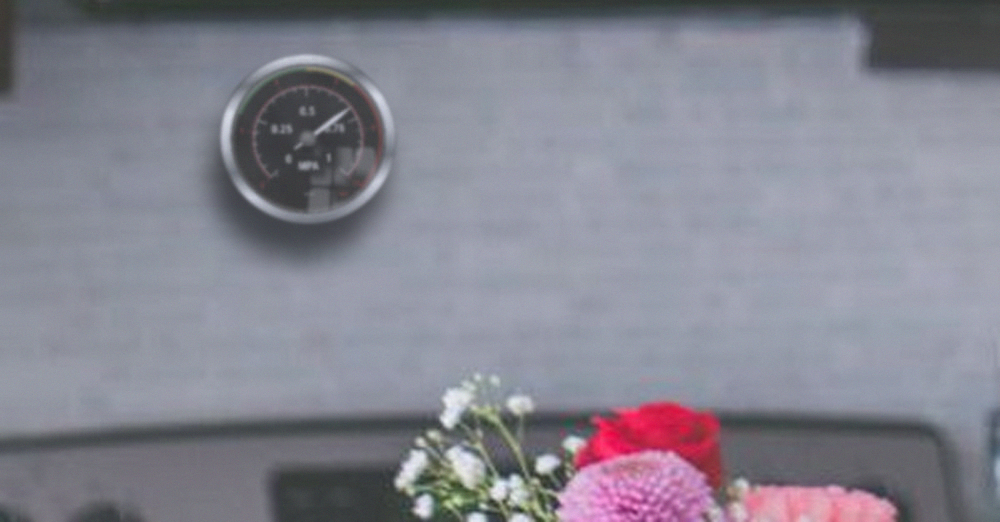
value=0.7 unit=MPa
